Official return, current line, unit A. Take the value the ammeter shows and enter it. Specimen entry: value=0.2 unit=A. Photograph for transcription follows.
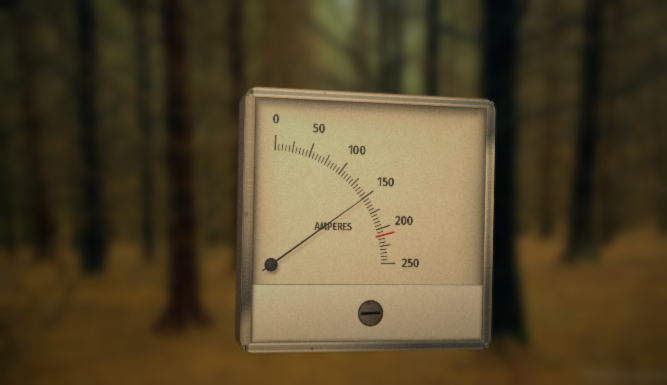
value=150 unit=A
